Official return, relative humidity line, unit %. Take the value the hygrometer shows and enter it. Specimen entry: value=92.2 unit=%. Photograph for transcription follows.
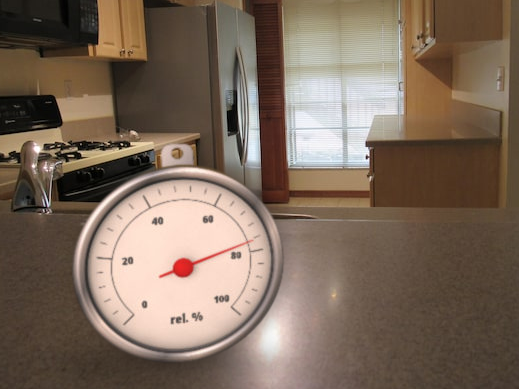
value=76 unit=%
